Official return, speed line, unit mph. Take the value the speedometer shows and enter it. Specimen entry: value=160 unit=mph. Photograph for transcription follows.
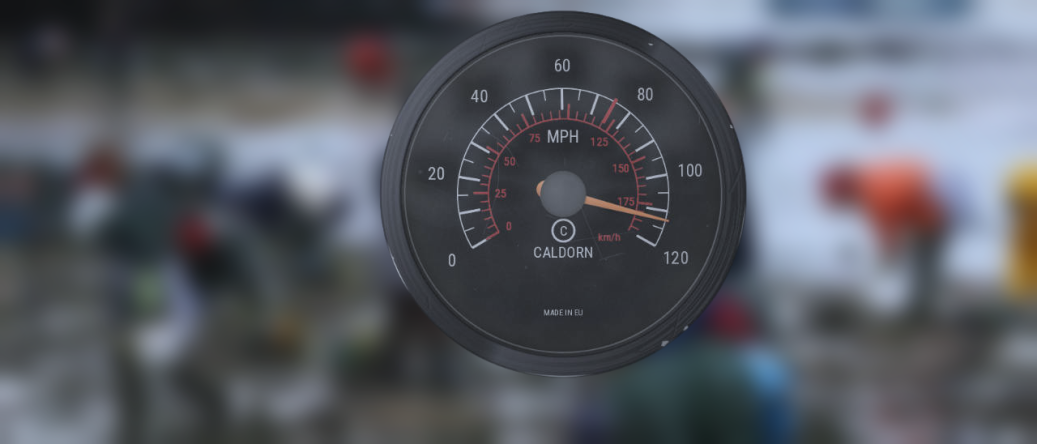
value=112.5 unit=mph
